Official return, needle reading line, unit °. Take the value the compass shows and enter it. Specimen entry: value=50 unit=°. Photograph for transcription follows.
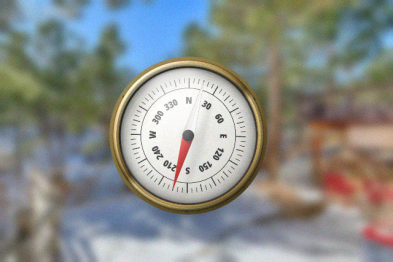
value=195 unit=°
